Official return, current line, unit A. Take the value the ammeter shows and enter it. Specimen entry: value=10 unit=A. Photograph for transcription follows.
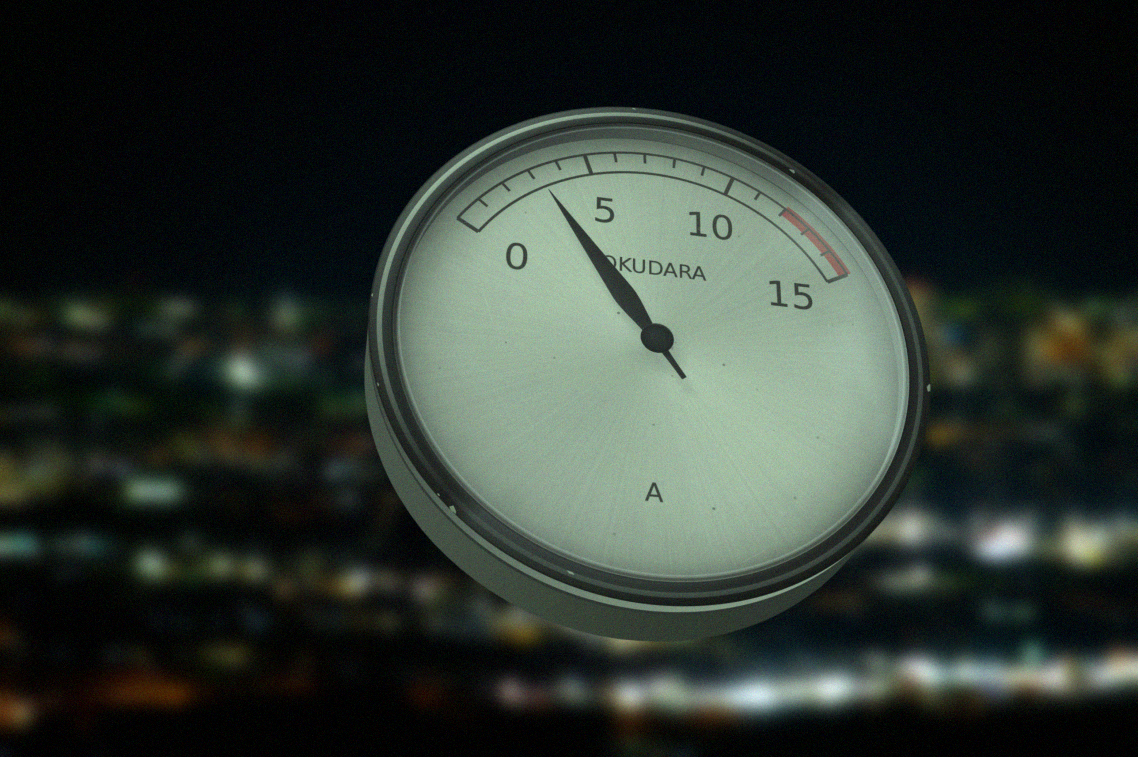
value=3 unit=A
